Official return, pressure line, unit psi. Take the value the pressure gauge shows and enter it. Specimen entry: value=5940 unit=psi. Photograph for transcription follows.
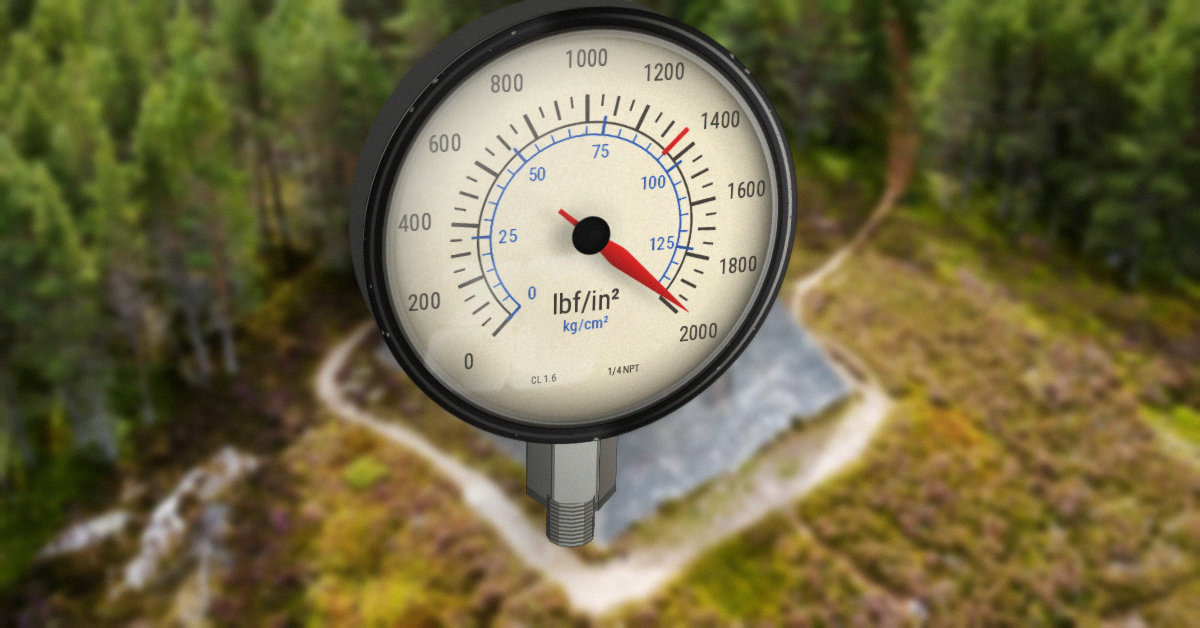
value=1975 unit=psi
